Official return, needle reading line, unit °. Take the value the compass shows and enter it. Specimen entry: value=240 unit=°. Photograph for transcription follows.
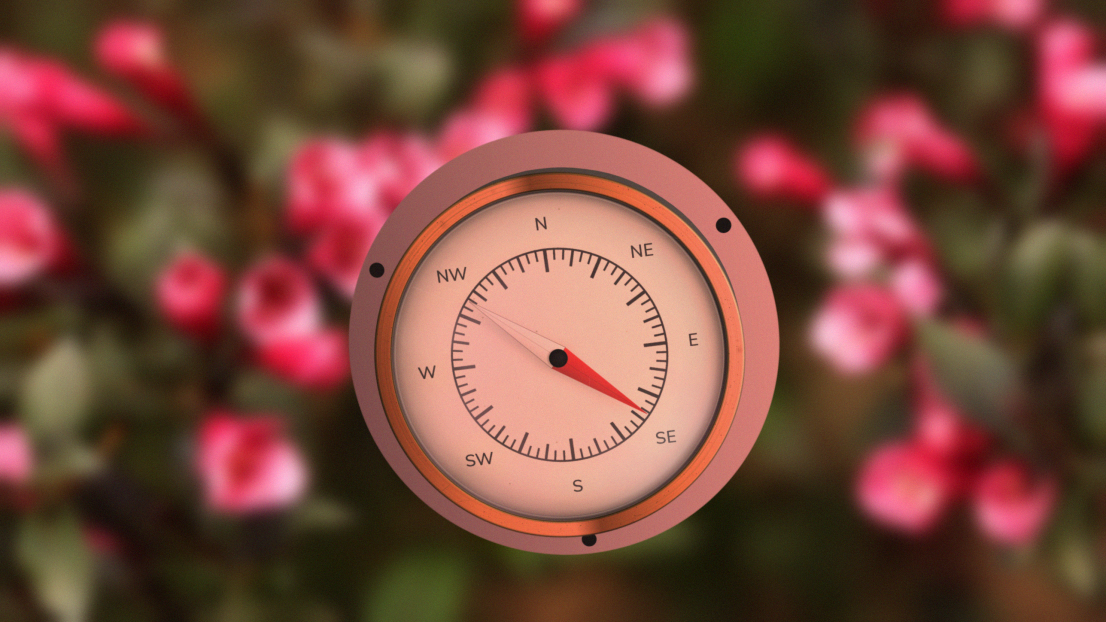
value=130 unit=°
